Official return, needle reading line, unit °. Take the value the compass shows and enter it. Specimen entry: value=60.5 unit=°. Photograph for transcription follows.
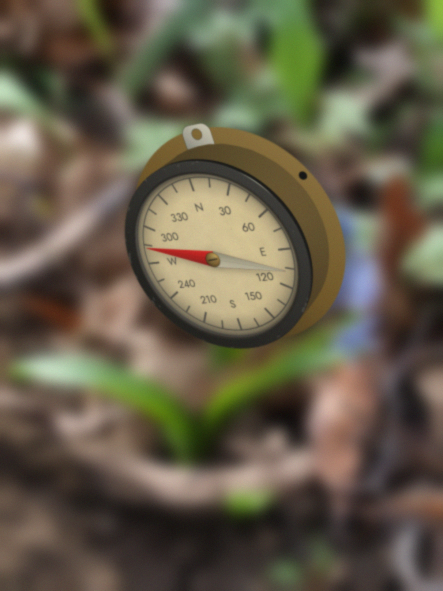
value=285 unit=°
